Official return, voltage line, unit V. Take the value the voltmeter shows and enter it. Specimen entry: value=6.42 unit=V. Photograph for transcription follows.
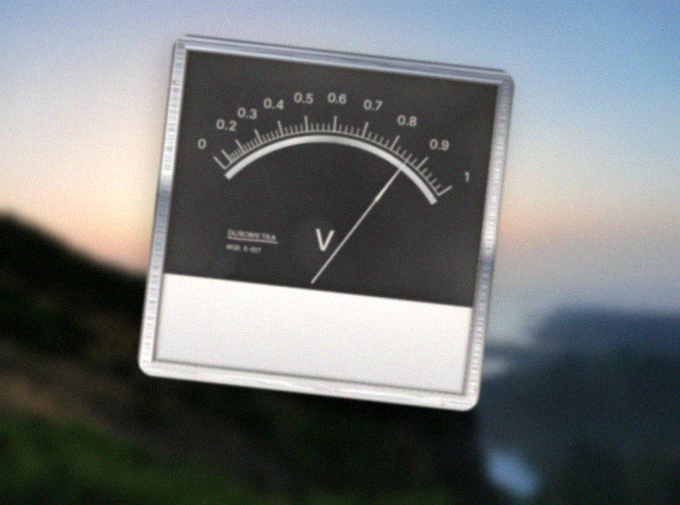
value=0.86 unit=V
